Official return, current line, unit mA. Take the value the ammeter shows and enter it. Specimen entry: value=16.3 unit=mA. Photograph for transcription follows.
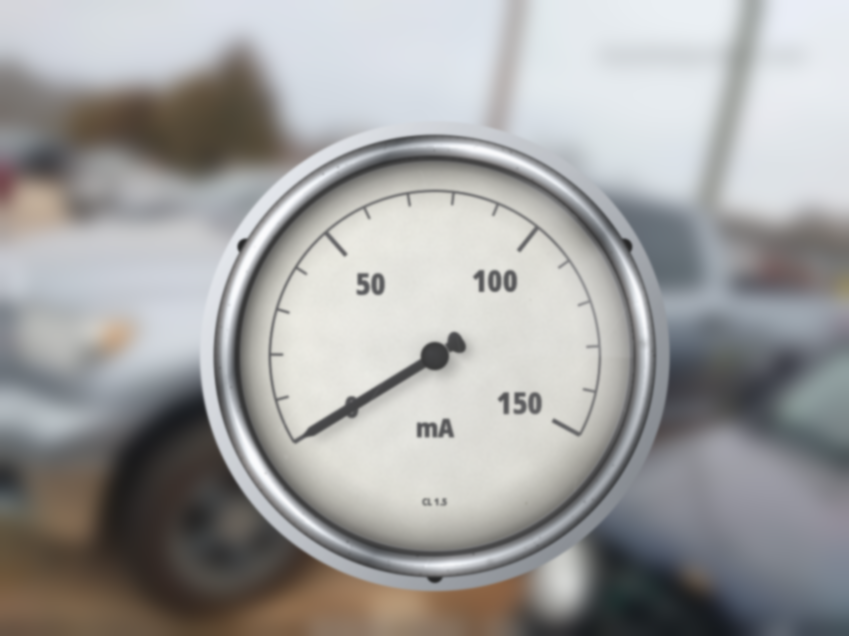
value=0 unit=mA
